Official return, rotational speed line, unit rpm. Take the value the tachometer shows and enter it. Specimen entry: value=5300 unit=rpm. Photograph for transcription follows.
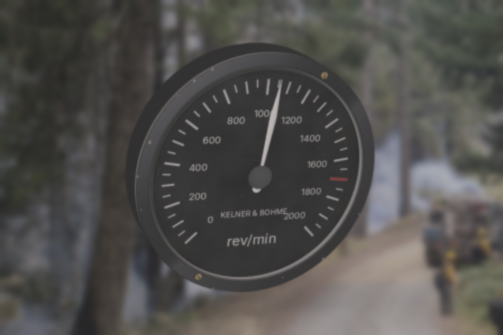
value=1050 unit=rpm
